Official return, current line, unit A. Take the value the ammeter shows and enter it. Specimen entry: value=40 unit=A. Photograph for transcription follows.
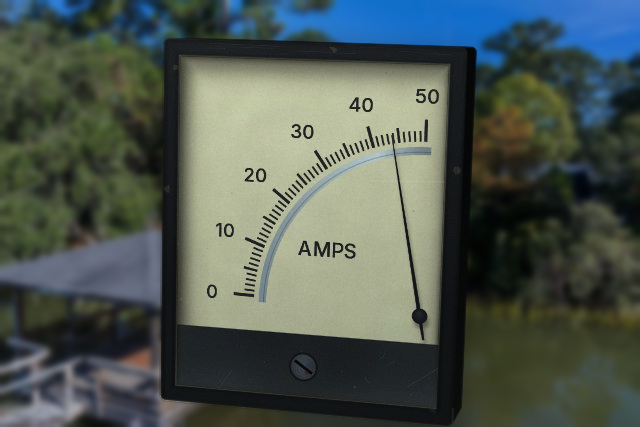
value=44 unit=A
